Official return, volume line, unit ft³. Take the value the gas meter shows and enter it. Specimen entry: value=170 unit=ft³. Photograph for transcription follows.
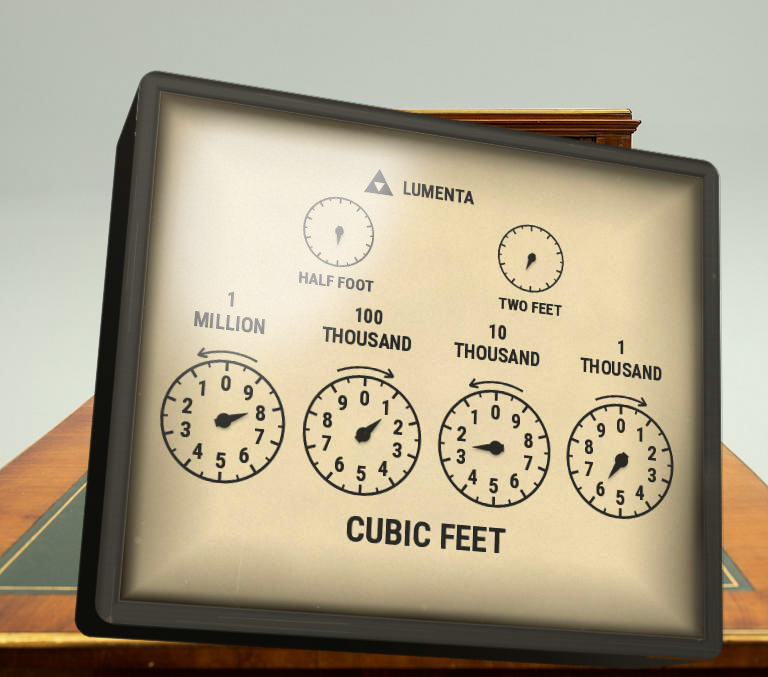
value=812600 unit=ft³
